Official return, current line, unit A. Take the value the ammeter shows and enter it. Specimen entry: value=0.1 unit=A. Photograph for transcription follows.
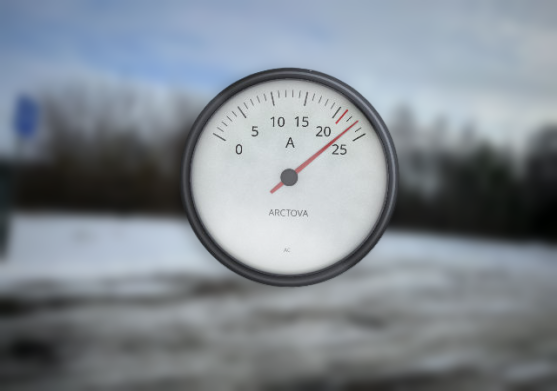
value=23 unit=A
